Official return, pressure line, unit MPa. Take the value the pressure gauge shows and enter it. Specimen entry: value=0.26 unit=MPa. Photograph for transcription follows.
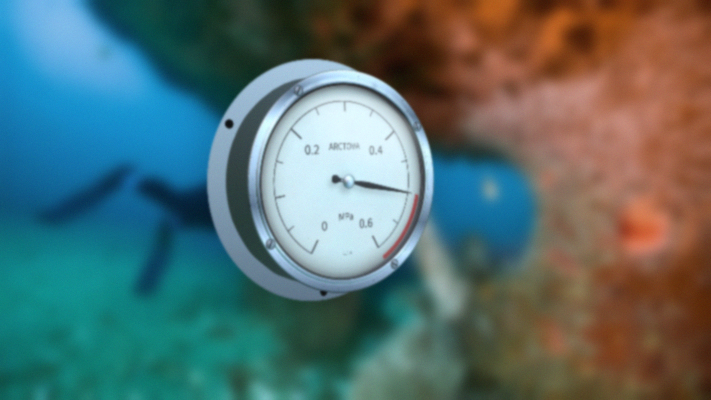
value=0.5 unit=MPa
